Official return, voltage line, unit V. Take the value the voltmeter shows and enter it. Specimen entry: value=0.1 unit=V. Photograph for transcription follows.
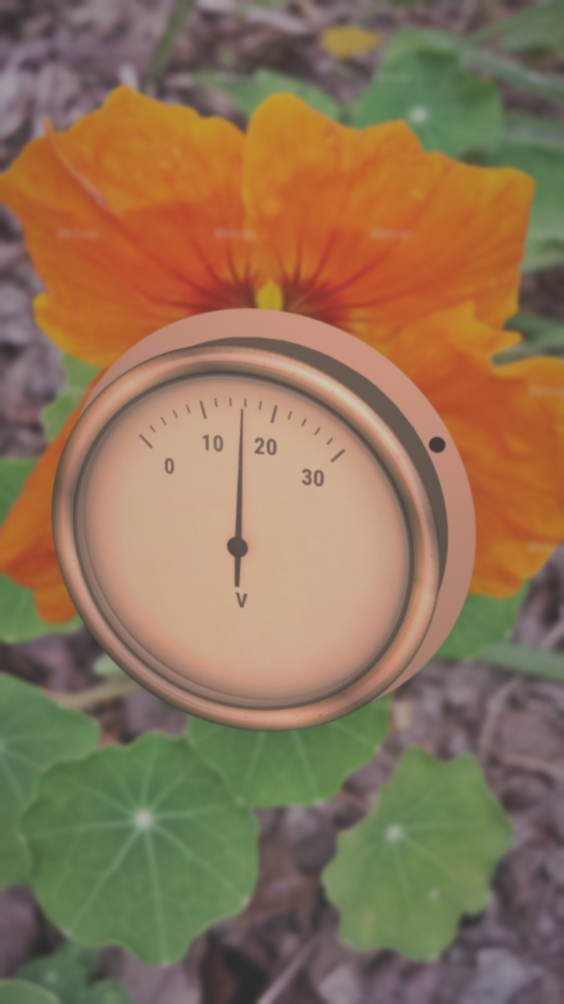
value=16 unit=V
